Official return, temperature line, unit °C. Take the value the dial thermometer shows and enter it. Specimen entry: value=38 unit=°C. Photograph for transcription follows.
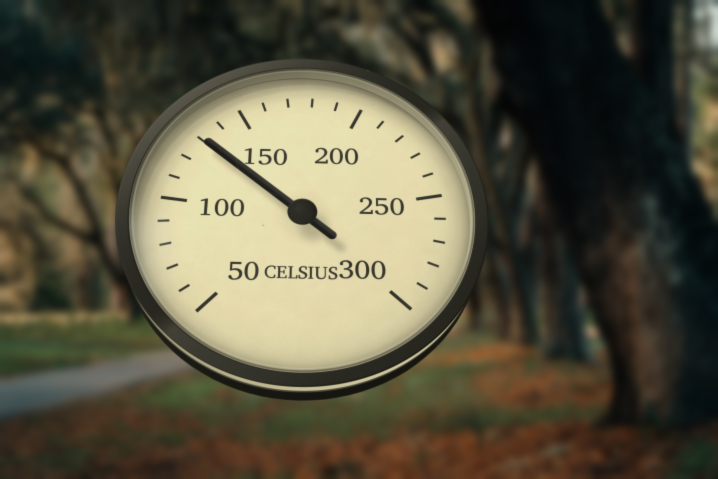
value=130 unit=°C
